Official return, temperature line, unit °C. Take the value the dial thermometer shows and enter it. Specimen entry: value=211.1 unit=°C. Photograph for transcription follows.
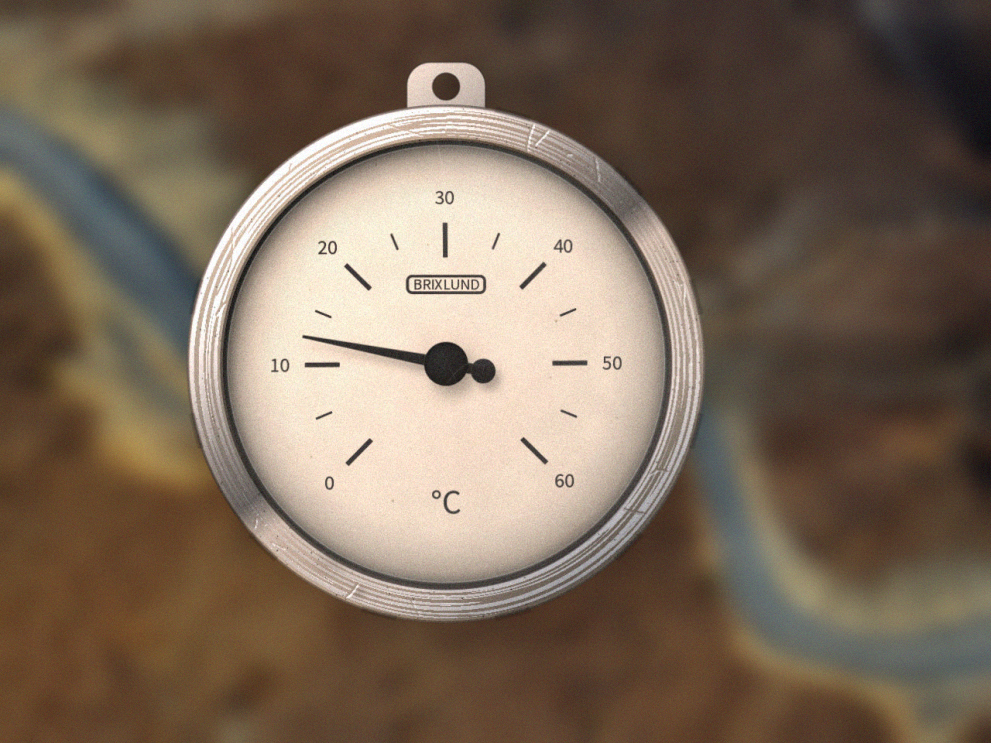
value=12.5 unit=°C
